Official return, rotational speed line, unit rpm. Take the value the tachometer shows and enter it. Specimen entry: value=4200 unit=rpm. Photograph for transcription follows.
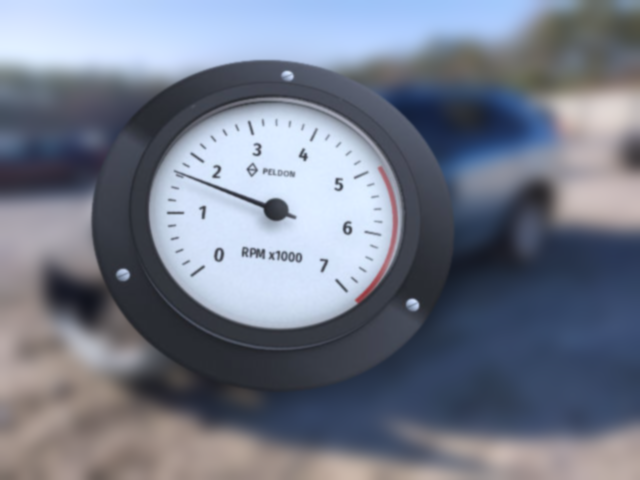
value=1600 unit=rpm
